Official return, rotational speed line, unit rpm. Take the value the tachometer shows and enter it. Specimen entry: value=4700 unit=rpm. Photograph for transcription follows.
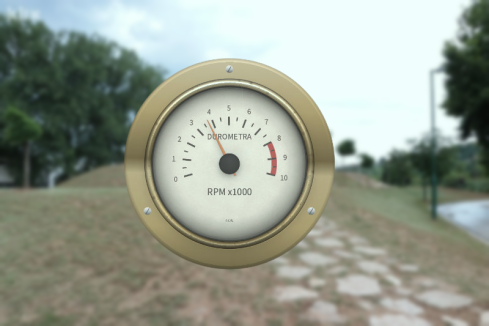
value=3750 unit=rpm
